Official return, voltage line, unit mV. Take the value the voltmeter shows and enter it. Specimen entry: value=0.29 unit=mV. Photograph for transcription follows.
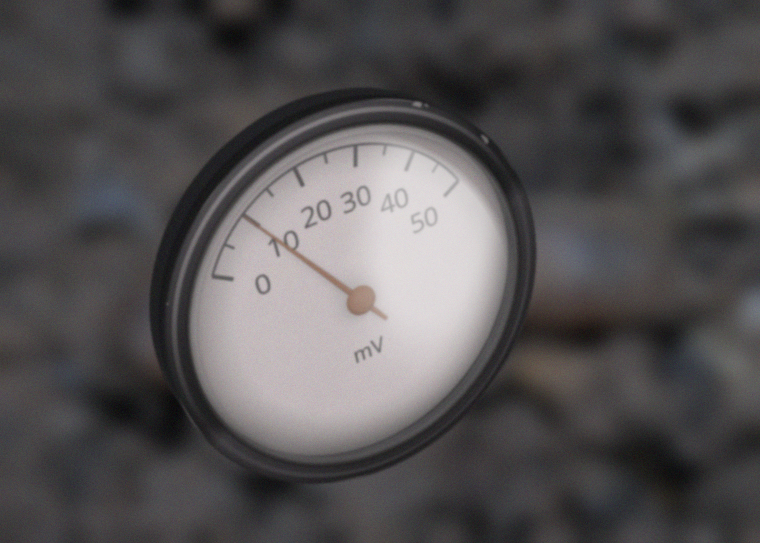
value=10 unit=mV
